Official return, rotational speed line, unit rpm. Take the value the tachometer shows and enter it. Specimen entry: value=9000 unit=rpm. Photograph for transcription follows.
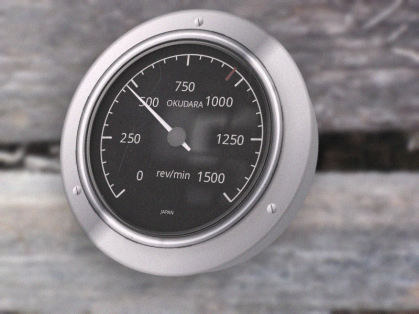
value=475 unit=rpm
